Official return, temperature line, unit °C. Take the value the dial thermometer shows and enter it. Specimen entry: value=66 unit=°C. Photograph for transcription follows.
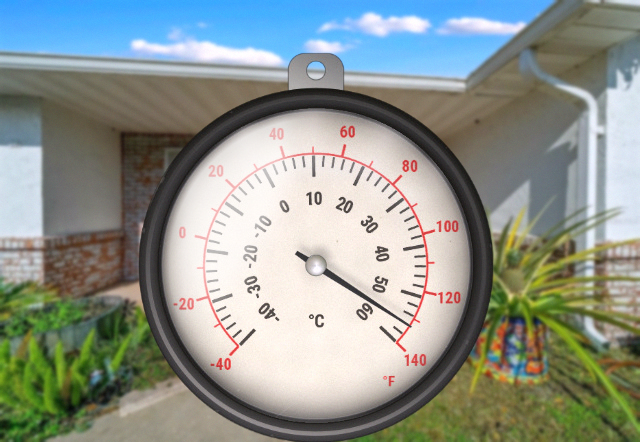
value=56 unit=°C
